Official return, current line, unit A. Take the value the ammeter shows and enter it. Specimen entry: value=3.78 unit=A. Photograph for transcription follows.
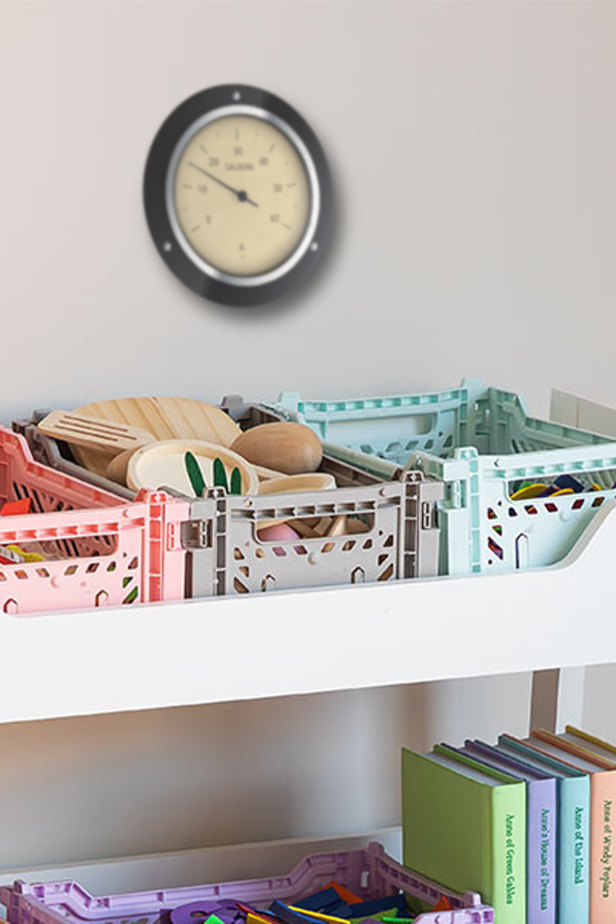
value=15 unit=A
